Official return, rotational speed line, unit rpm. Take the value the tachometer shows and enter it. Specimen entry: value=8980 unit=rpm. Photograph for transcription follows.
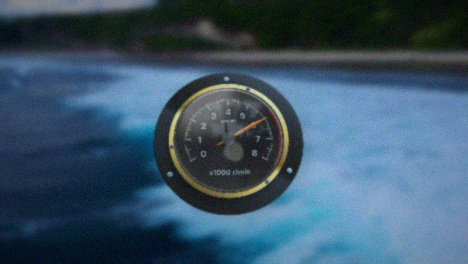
value=6000 unit=rpm
